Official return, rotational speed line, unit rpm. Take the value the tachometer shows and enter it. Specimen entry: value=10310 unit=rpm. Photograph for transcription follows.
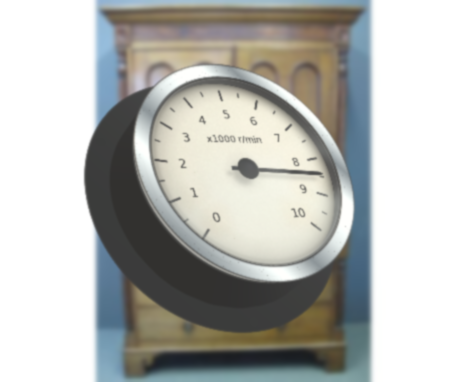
value=8500 unit=rpm
